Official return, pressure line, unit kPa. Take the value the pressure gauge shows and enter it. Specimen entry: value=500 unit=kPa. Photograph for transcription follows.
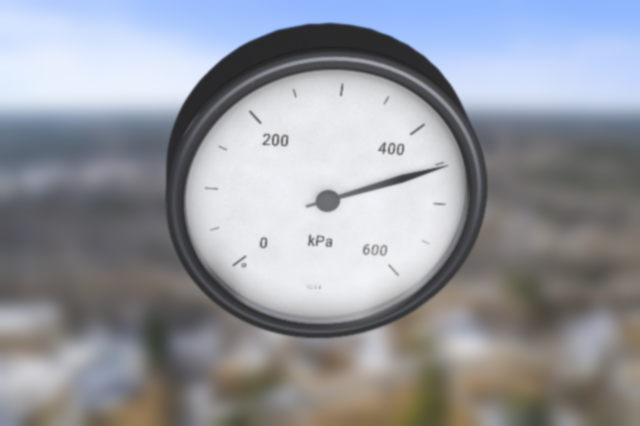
value=450 unit=kPa
